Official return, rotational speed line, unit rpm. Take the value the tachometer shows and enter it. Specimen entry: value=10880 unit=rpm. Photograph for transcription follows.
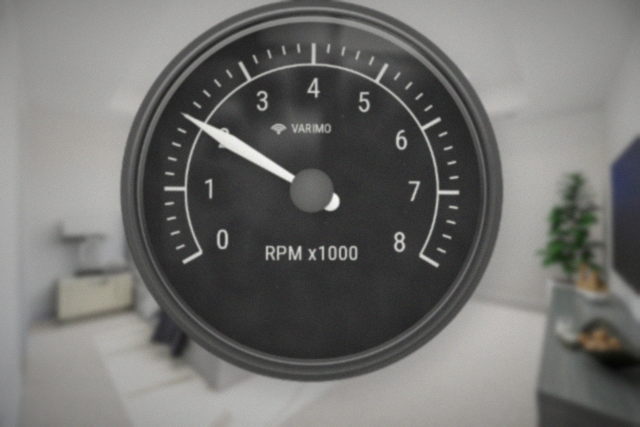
value=2000 unit=rpm
